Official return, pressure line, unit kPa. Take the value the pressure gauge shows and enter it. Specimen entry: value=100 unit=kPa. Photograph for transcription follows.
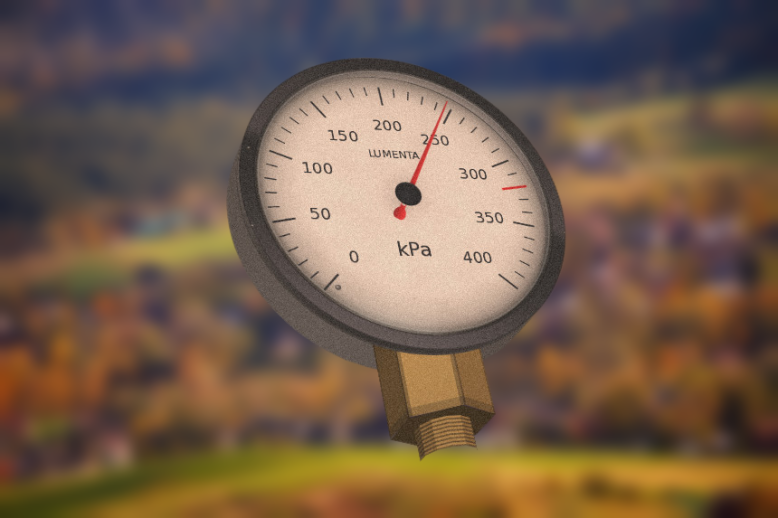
value=245 unit=kPa
